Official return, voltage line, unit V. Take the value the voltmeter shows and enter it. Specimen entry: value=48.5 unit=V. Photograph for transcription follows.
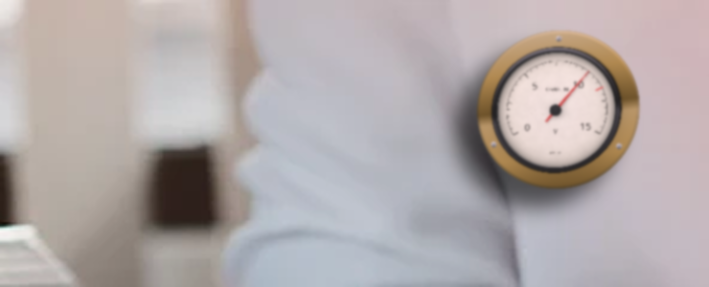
value=10 unit=V
